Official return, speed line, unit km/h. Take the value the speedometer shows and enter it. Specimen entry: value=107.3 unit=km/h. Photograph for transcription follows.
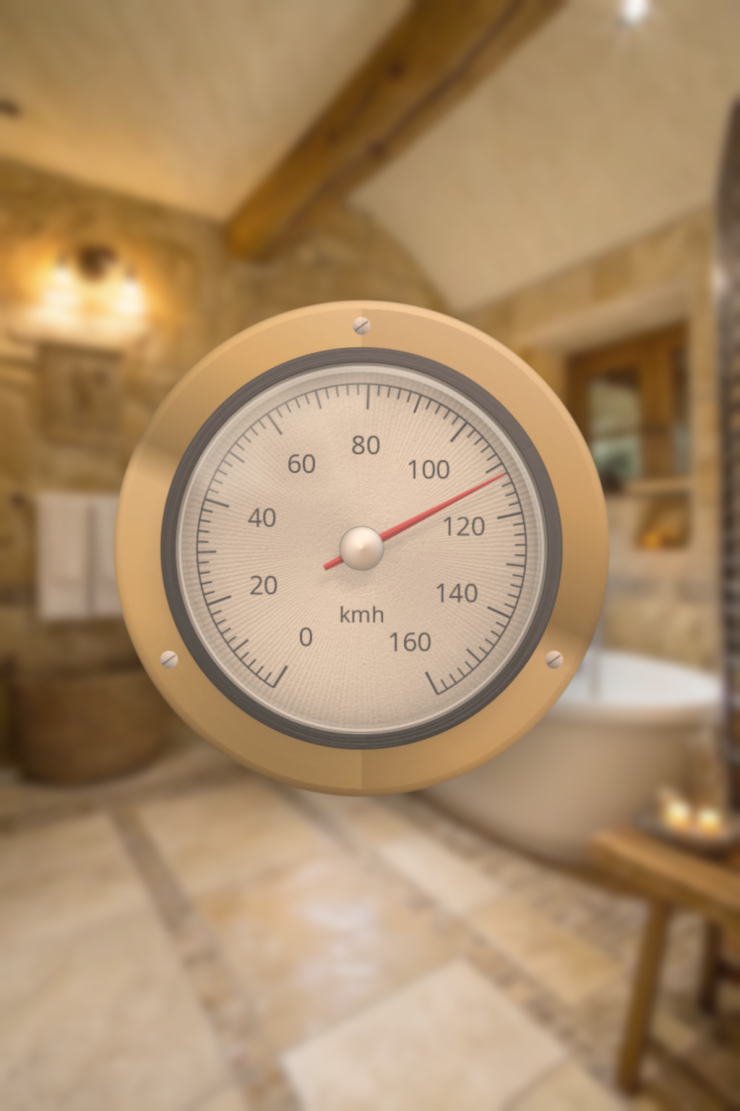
value=112 unit=km/h
